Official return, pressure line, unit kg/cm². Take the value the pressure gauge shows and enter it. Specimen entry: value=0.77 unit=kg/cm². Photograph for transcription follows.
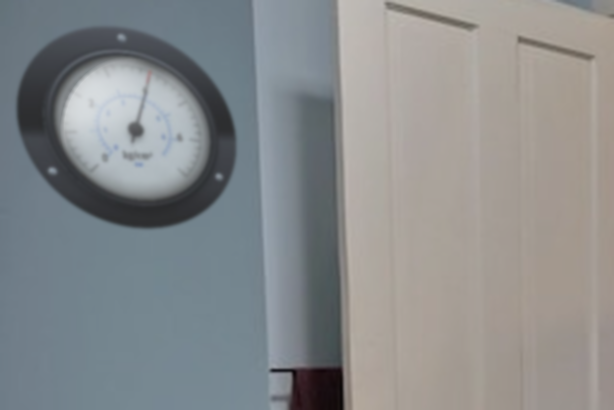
value=4 unit=kg/cm²
